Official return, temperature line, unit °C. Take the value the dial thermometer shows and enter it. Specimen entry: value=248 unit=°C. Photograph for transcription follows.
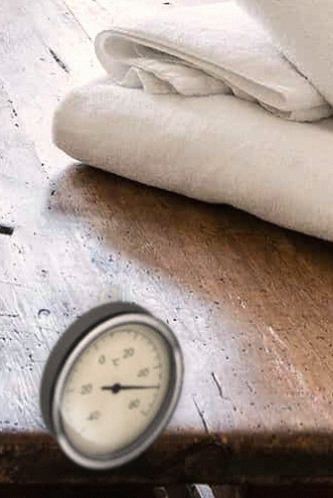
value=48 unit=°C
